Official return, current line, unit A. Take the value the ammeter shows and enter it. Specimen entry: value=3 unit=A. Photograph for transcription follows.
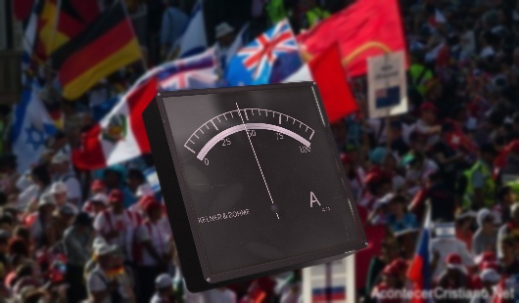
value=45 unit=A
